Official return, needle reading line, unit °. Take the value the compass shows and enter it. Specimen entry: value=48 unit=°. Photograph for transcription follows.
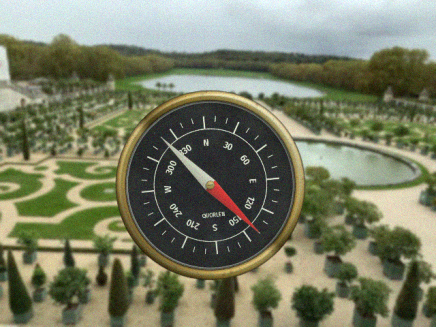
value=140 unit=°
